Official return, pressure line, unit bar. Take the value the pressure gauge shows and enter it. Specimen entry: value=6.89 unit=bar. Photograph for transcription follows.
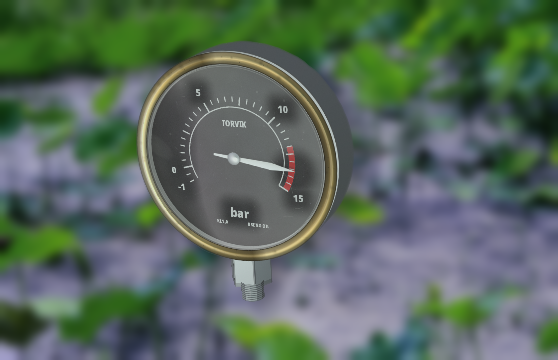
value=13.5 unit=bar
